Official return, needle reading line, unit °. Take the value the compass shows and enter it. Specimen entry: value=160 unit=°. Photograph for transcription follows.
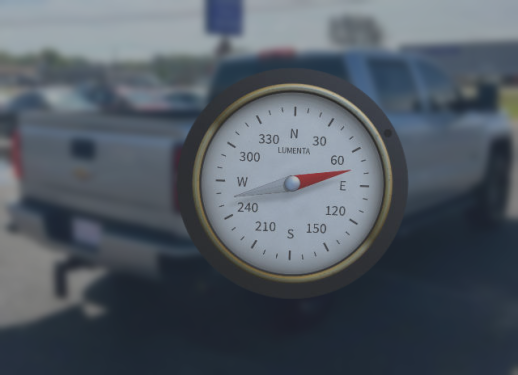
value=75 unit=°
